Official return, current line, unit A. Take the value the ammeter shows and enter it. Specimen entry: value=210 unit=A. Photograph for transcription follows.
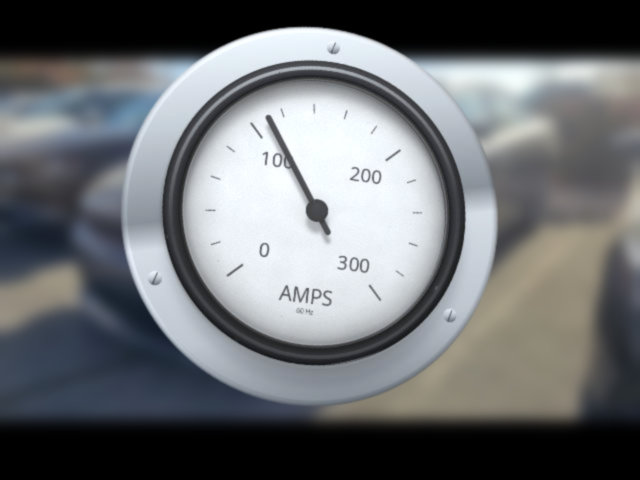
value=110 unit=A
